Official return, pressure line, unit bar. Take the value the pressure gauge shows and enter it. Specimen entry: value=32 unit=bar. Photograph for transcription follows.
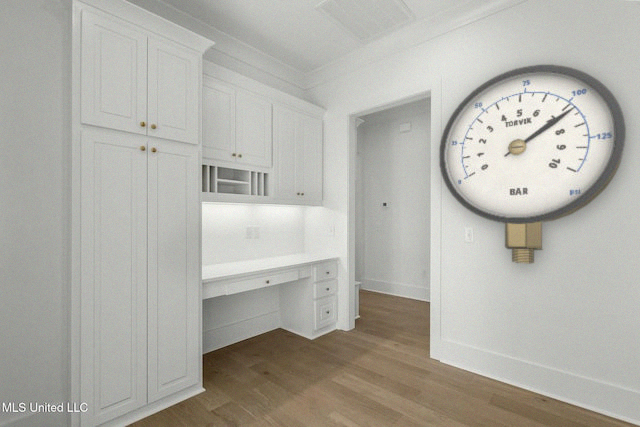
value=7.25 unit=bar
